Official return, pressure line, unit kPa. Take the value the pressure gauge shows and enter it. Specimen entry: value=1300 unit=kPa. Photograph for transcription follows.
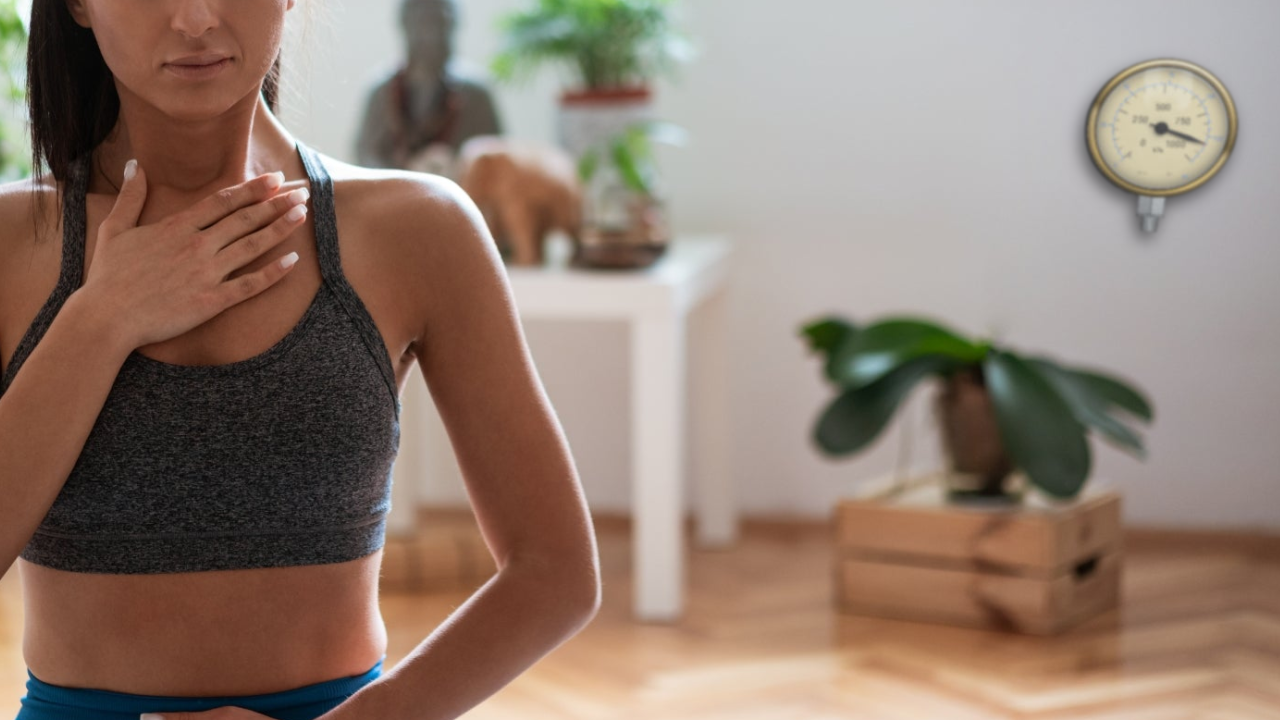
value=900 unit=kPa
